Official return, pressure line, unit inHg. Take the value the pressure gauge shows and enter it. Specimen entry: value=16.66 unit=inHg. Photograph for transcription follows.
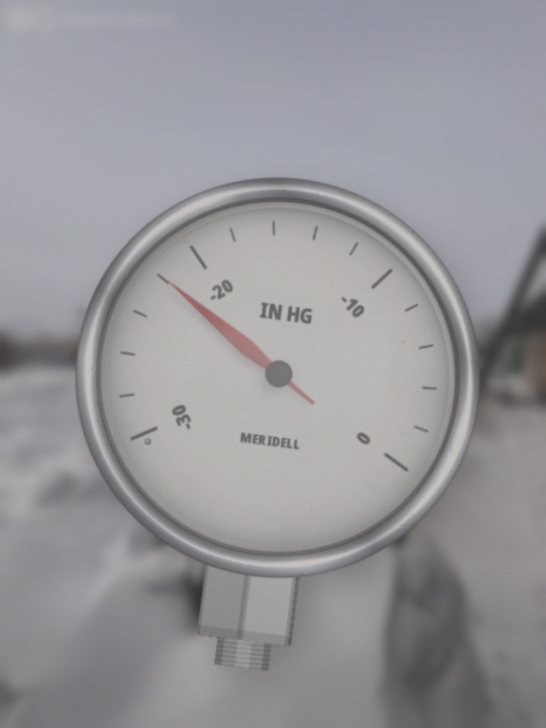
value=-22 unit=inHg
